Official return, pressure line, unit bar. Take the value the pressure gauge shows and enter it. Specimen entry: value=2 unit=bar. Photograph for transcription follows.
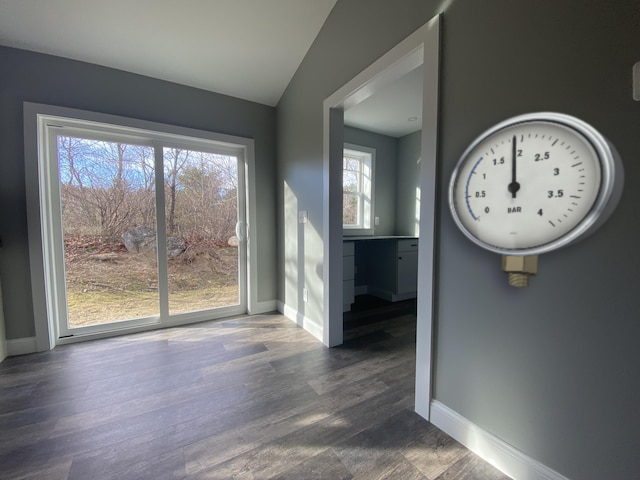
value=1.9 unit=bar
